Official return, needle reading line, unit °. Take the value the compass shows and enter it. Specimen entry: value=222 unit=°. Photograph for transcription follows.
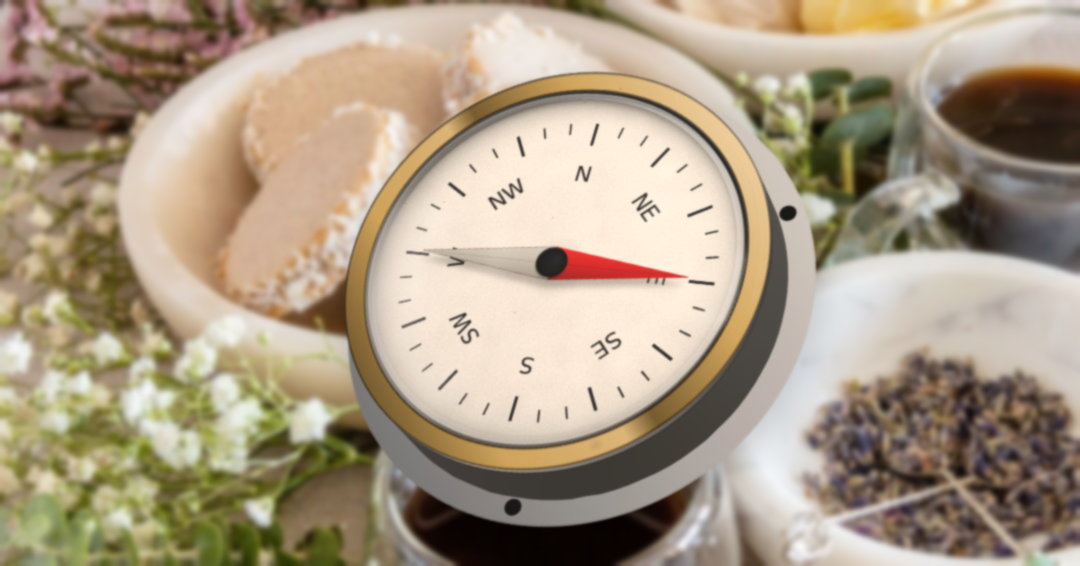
value=90 unit=°
